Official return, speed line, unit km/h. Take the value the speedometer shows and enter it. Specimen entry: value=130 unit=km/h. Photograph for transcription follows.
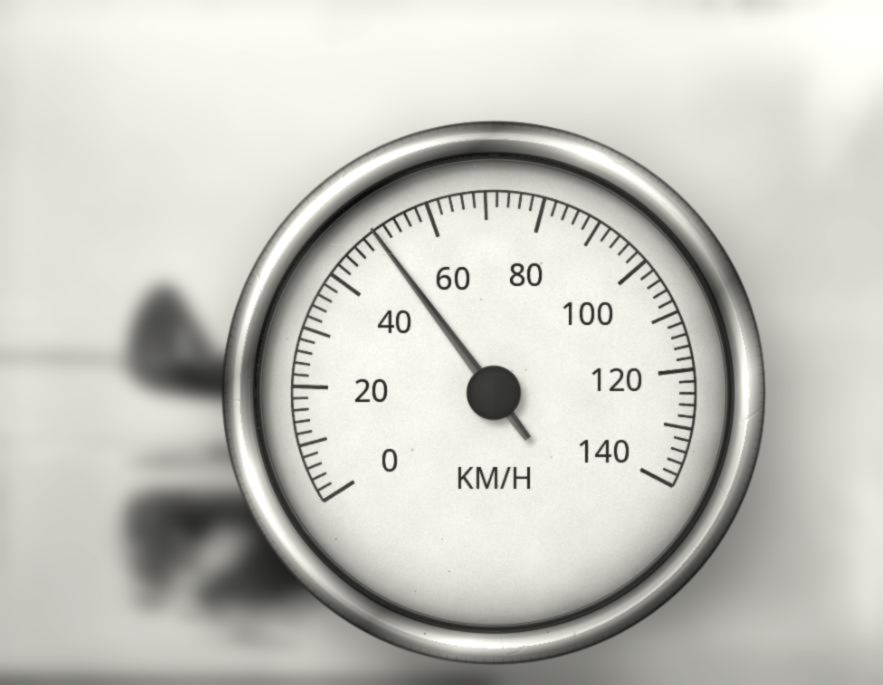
value=50 unit=km/h
